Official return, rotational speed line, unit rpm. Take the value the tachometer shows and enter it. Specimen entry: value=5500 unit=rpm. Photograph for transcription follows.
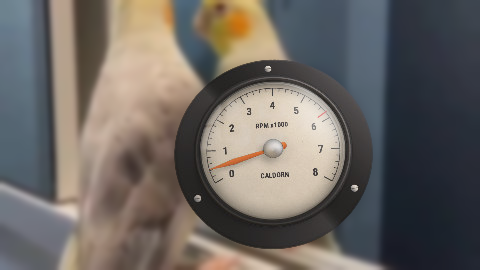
value=400 unit=rpm
